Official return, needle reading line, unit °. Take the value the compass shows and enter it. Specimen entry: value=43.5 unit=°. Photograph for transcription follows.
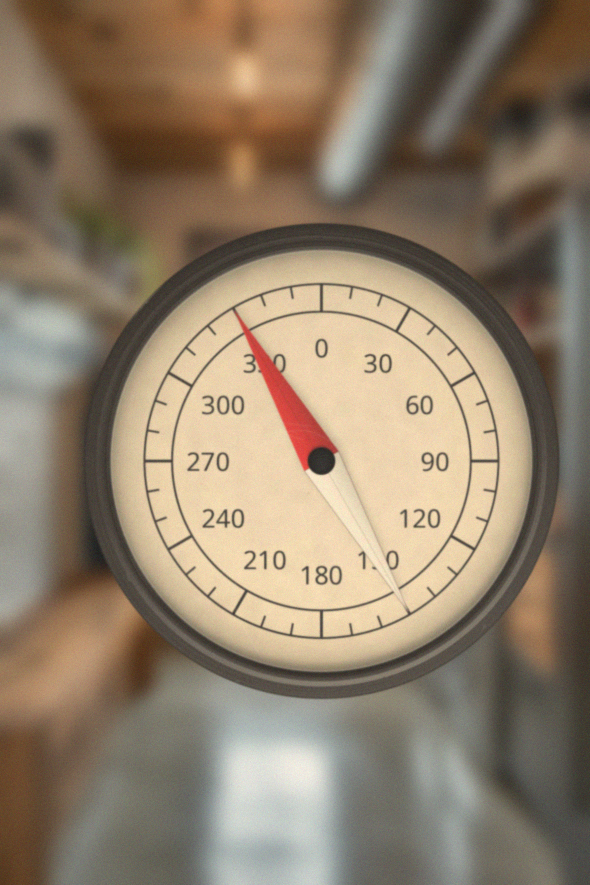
value=330 unit=°
